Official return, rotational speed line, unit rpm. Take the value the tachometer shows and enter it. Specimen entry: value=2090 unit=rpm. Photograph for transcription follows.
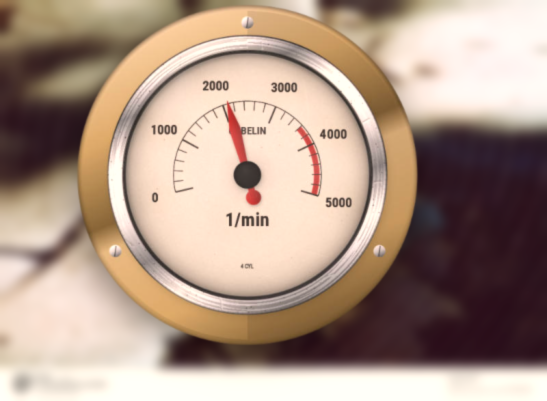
value=2100 unit=rpm
